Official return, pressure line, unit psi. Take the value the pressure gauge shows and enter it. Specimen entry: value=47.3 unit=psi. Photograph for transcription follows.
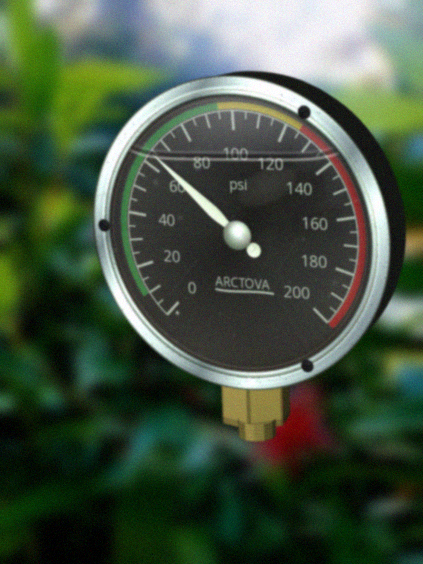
value=65 unit=psi
